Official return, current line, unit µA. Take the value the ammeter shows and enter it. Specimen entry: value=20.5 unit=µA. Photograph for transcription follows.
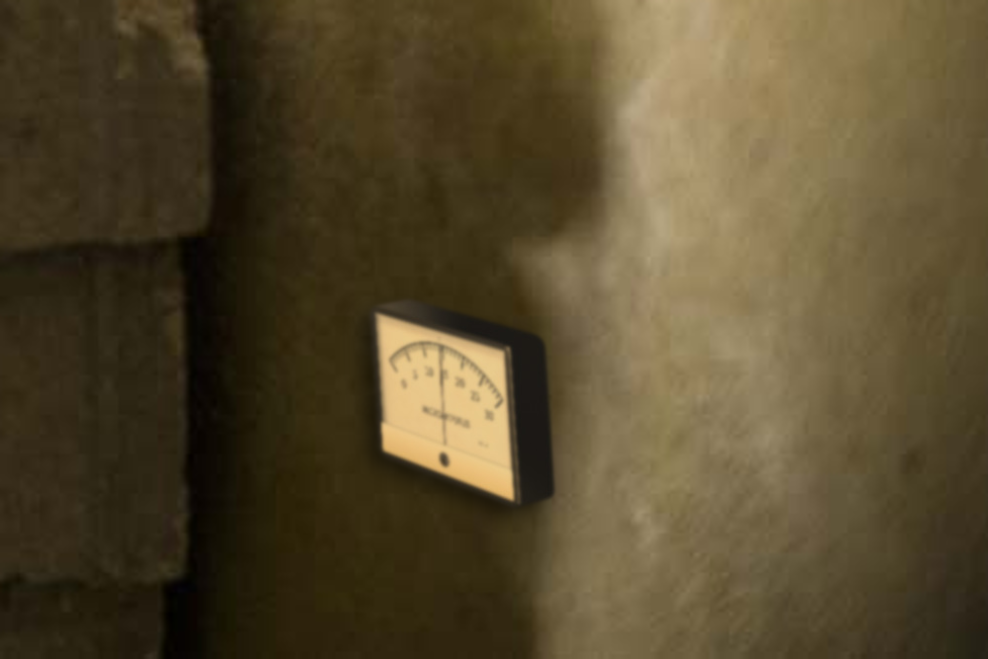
value=15 unit=µA
